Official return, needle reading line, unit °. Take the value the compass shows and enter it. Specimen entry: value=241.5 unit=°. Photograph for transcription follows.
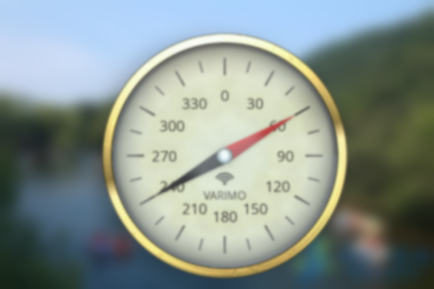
value=60 unit=°
